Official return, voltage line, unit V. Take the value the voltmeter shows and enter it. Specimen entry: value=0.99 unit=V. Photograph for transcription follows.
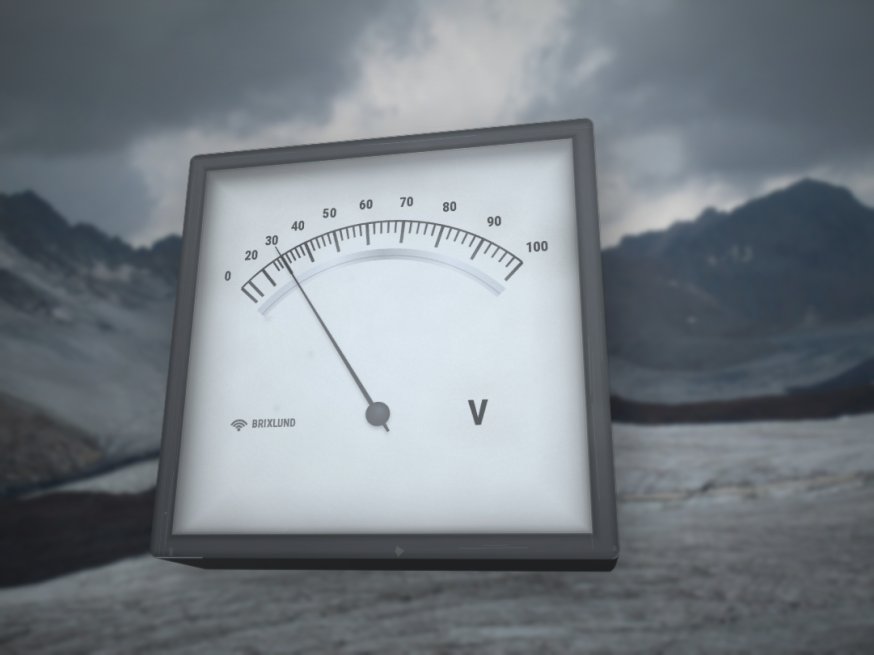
value=30 unit=V
